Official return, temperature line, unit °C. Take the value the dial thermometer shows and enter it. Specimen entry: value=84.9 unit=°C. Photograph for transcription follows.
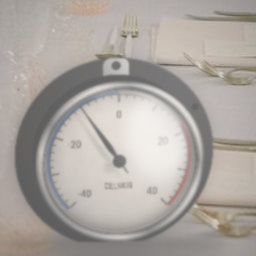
value=-10 unit=°C
